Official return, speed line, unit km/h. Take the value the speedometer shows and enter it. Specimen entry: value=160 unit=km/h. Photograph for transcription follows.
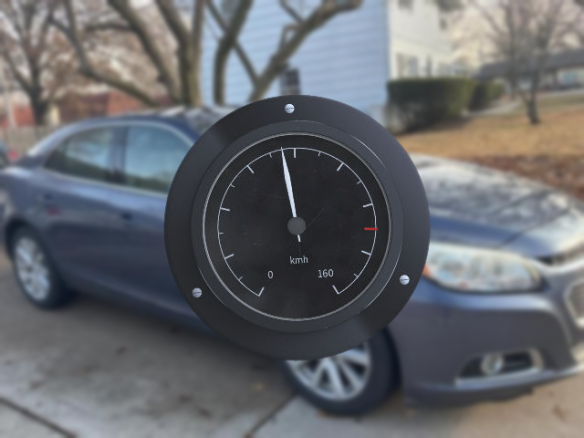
value=75 unit=km/h
